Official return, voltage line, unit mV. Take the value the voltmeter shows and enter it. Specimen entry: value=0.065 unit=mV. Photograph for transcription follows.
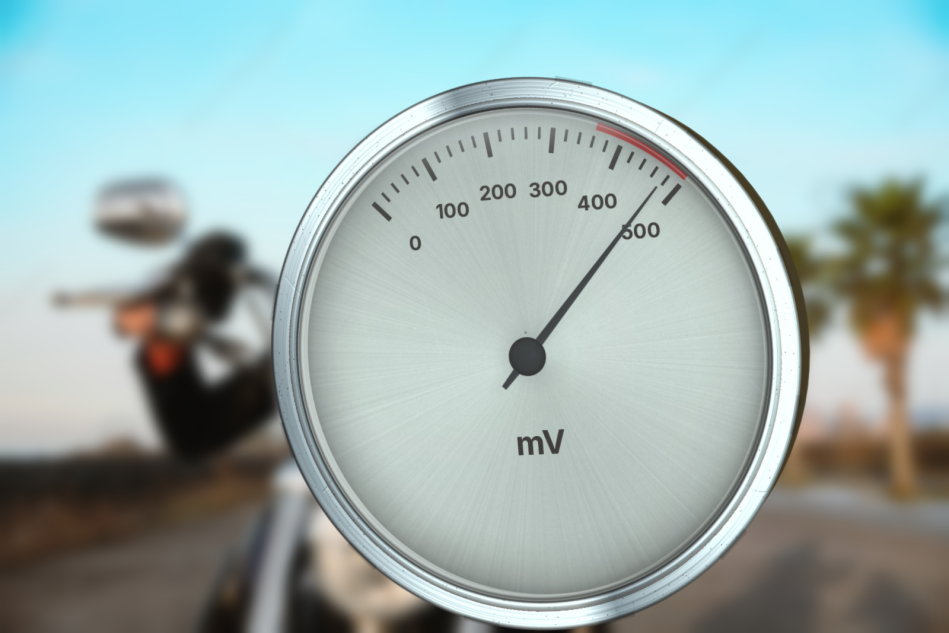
value=480 unit=mV
